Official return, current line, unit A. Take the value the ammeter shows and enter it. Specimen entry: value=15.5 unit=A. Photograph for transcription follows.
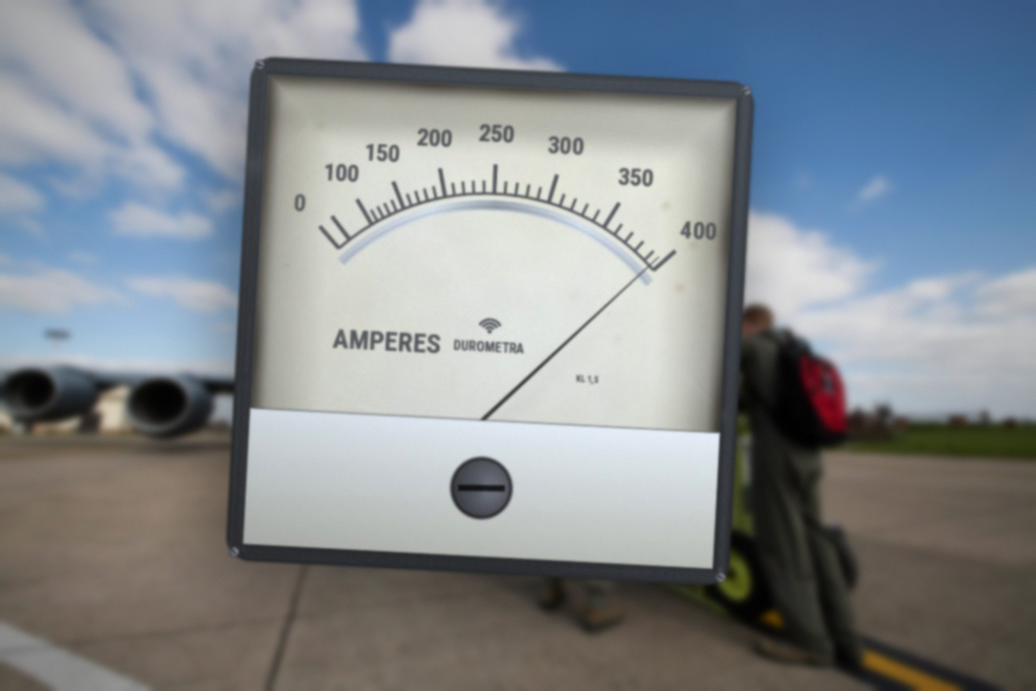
value=395 unit=A
